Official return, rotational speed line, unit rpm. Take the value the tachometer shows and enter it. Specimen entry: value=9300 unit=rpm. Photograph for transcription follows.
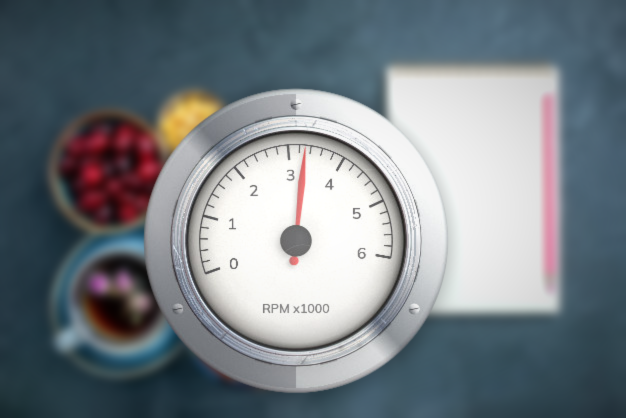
value=3300 unit=rpm
